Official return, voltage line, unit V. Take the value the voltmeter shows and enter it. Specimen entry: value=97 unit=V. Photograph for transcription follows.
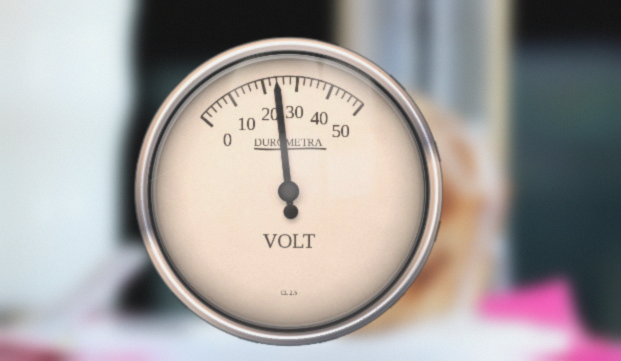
value=24 unit=V
